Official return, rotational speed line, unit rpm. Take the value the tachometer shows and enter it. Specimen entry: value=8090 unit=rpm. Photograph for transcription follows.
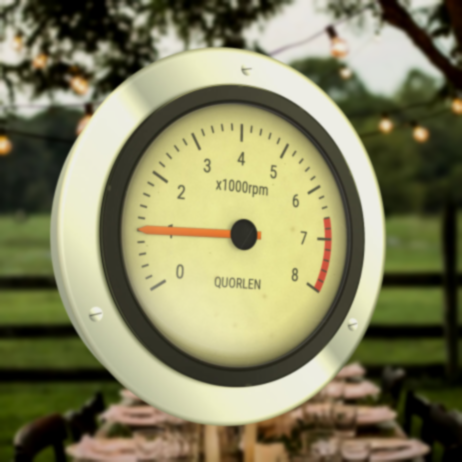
value=1000 unit=rpm
